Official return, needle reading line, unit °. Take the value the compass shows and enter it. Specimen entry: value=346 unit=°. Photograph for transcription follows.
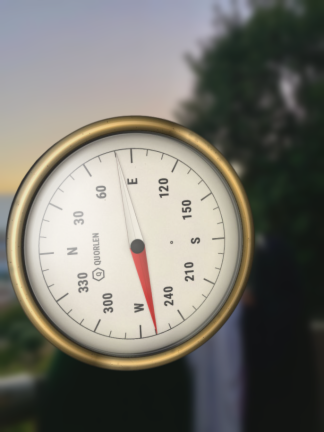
value=260 unit=°
